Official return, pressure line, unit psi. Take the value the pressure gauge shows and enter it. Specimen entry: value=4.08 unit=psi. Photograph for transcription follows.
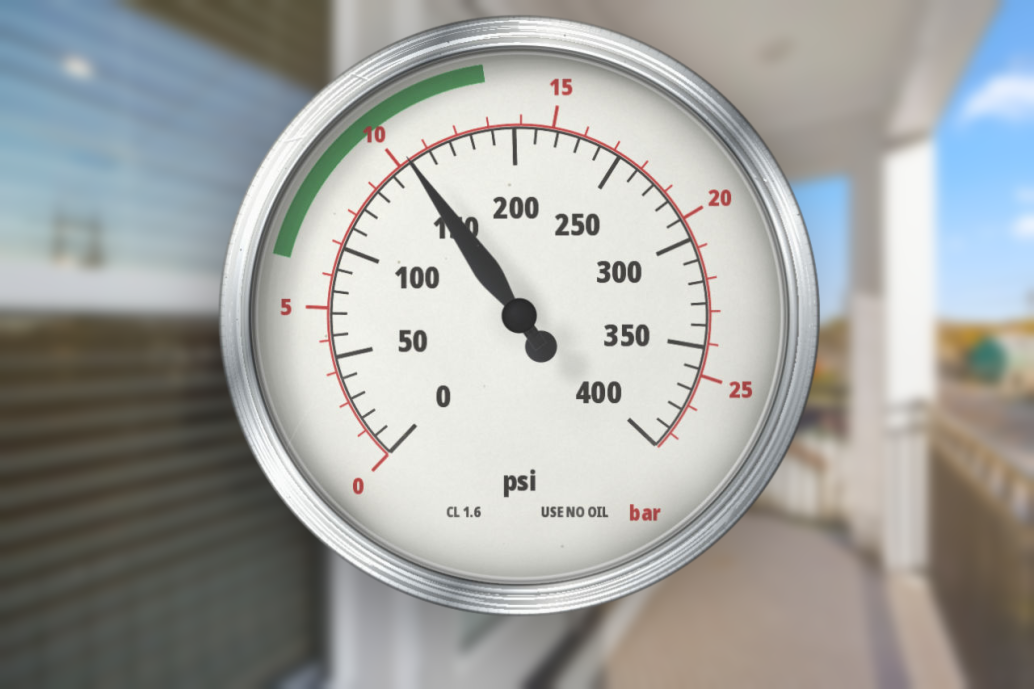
value=150 unit=psi
